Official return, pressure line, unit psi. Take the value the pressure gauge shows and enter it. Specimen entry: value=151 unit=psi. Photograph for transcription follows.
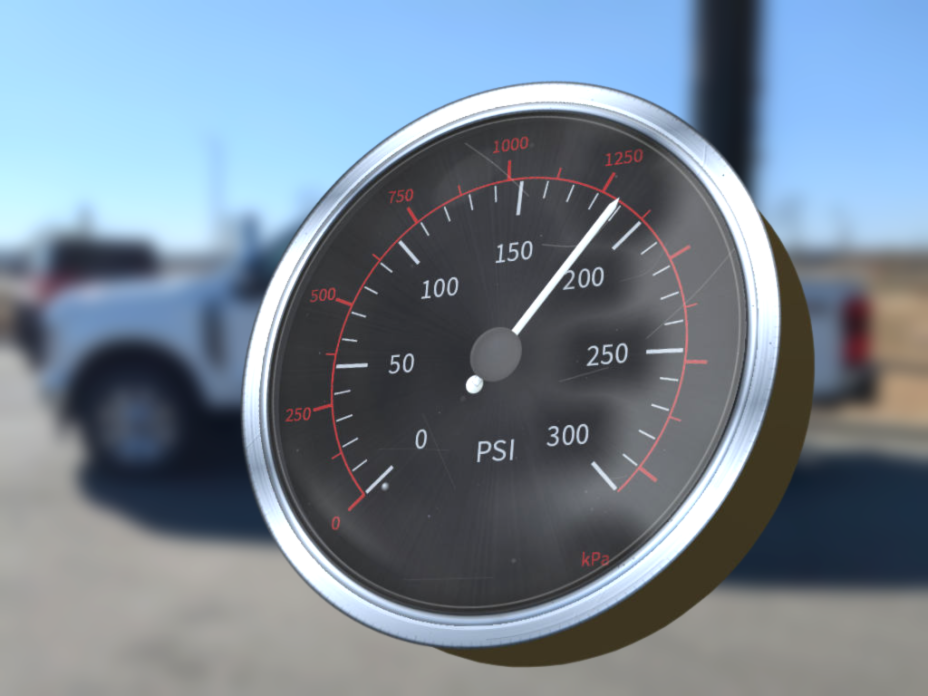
value=190 unit=psi
